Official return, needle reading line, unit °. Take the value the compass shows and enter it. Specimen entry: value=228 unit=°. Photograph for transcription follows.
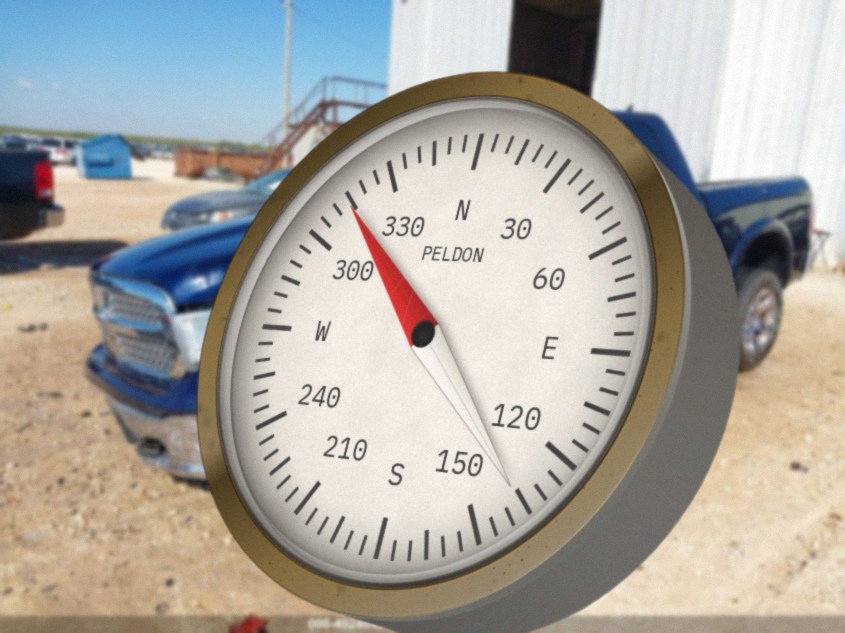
value=315 unit=°
